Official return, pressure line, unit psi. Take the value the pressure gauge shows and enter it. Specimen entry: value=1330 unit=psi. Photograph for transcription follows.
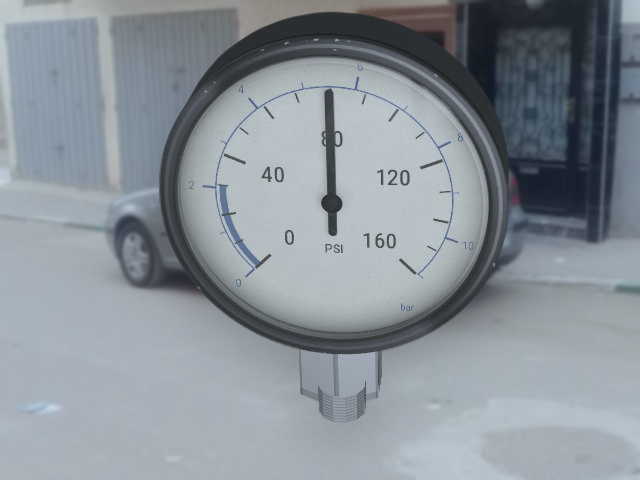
value=80 unit=psi
